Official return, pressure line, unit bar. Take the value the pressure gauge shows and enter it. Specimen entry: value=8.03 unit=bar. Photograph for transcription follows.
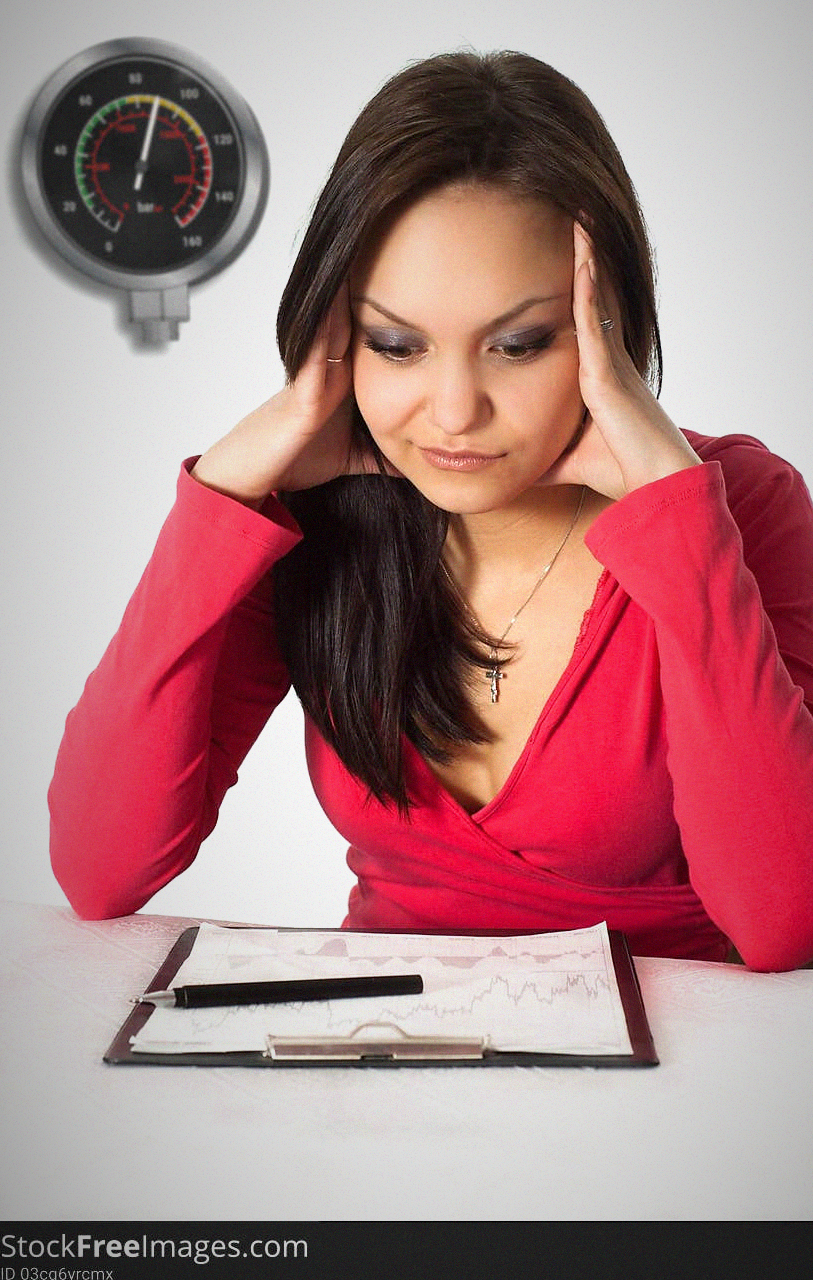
value=90 unit=bar
